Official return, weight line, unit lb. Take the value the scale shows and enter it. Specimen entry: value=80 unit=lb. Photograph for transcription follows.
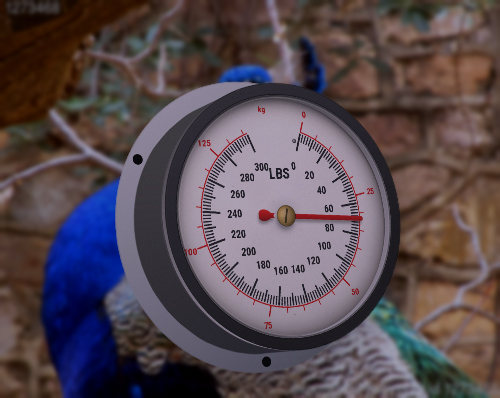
value=70 unit=lb
